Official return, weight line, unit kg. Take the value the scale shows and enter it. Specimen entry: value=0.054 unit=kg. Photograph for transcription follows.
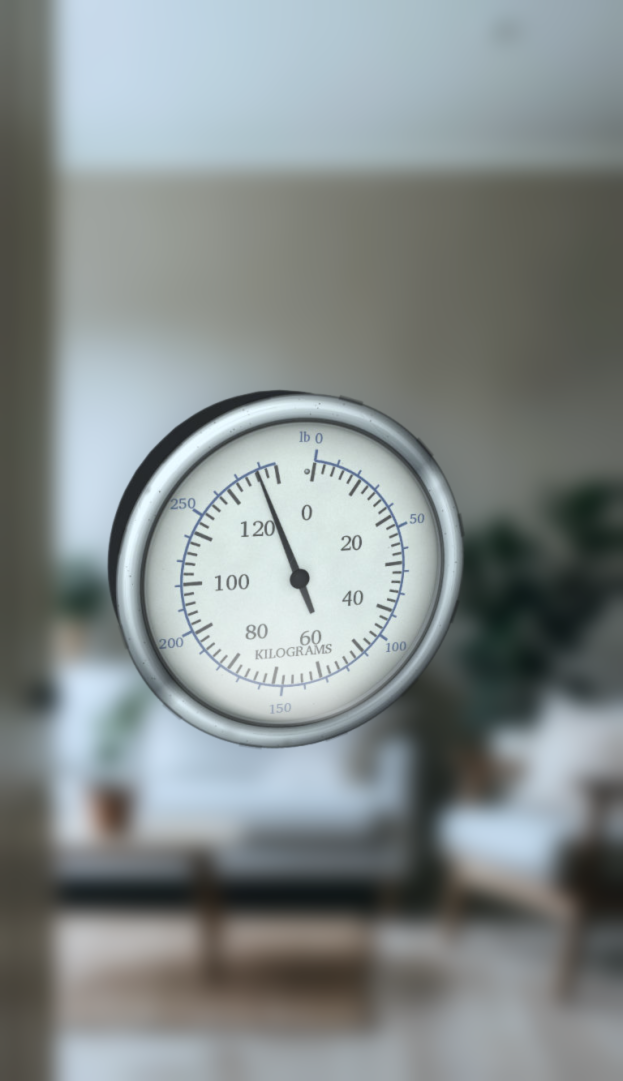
value=126 unit=kg
